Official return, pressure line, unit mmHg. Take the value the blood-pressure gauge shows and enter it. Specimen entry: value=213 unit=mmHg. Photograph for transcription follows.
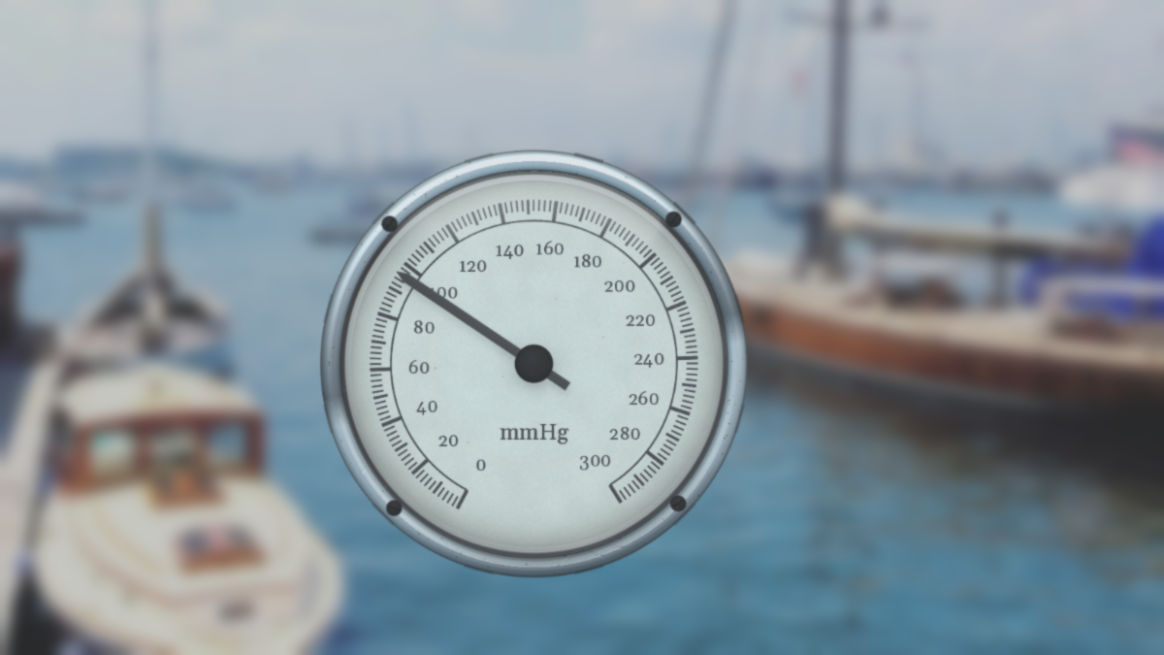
value=96 unit=mmHg
